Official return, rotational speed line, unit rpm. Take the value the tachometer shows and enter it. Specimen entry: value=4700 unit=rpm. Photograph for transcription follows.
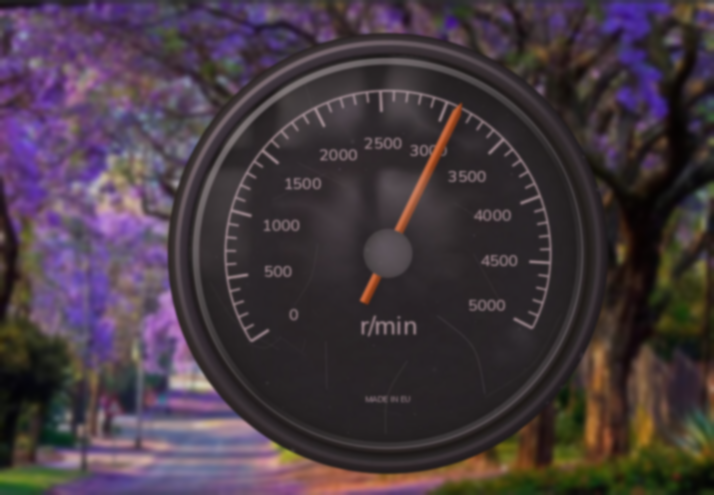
value=3100 unit=rpm
